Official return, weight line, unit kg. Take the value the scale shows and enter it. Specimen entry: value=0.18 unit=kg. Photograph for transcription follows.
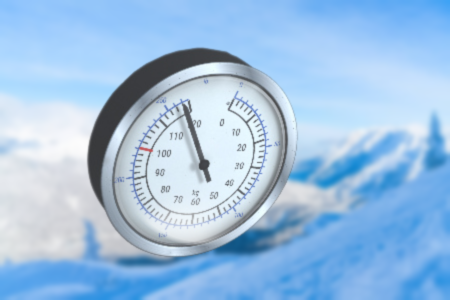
value=118 unit=kg
